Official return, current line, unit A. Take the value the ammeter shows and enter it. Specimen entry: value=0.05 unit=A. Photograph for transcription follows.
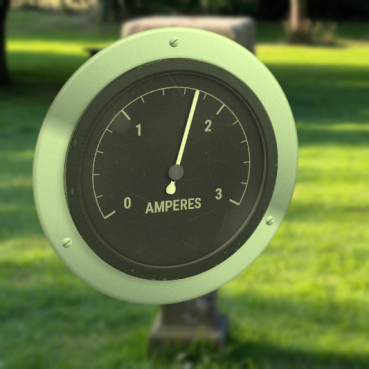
value=1.7 unit=A
